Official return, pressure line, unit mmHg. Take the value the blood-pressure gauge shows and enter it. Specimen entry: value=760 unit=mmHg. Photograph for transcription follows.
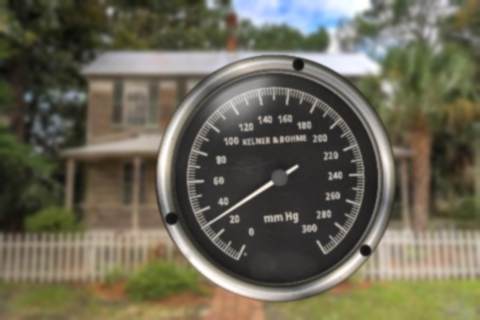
value=30 unit=mmHg
